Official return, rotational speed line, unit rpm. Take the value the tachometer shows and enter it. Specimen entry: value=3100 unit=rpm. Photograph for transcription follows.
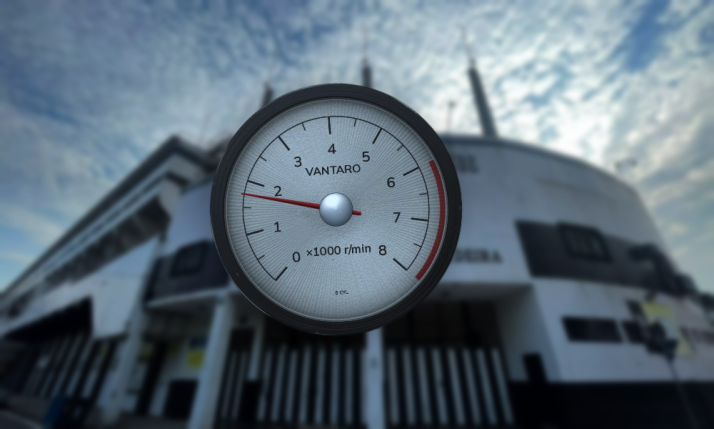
value=1750 unit=rpm
